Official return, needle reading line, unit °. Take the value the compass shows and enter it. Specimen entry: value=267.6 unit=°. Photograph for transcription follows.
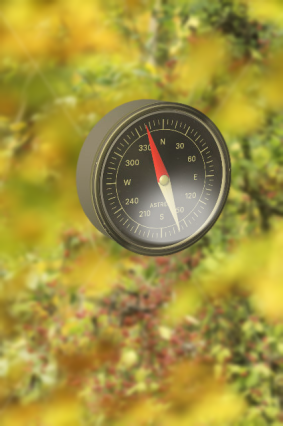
value=340 unit=°
